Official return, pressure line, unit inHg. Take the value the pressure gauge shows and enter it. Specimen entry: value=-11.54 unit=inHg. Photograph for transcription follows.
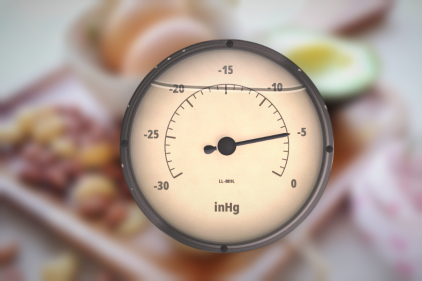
value=-5 unit=inHg
